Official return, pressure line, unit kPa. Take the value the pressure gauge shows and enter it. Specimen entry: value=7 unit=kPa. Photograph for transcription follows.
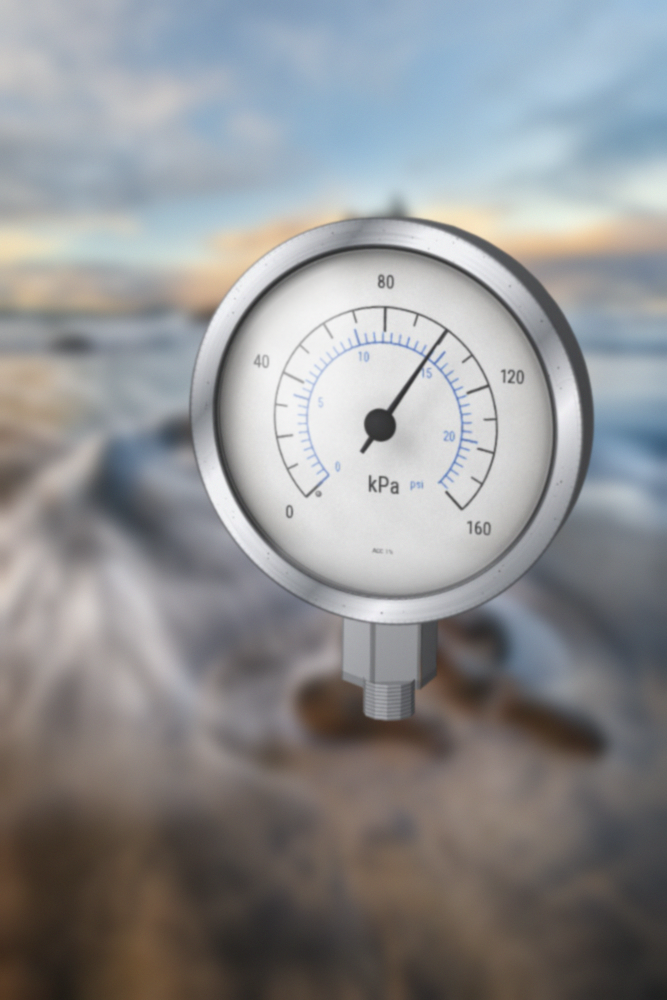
value=100 unit=kPa
